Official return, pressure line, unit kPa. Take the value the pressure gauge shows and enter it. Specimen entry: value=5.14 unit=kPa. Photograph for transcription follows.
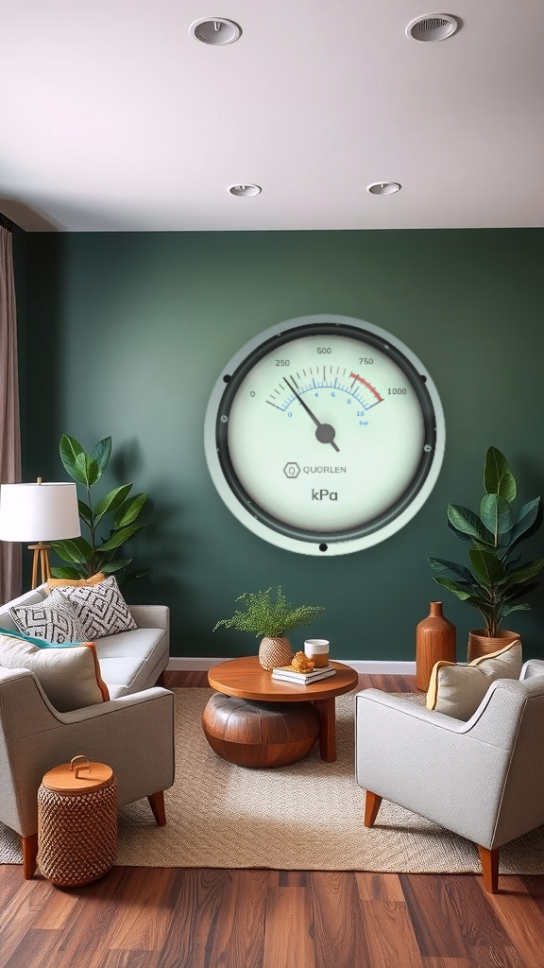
value=200 unit=kPa
